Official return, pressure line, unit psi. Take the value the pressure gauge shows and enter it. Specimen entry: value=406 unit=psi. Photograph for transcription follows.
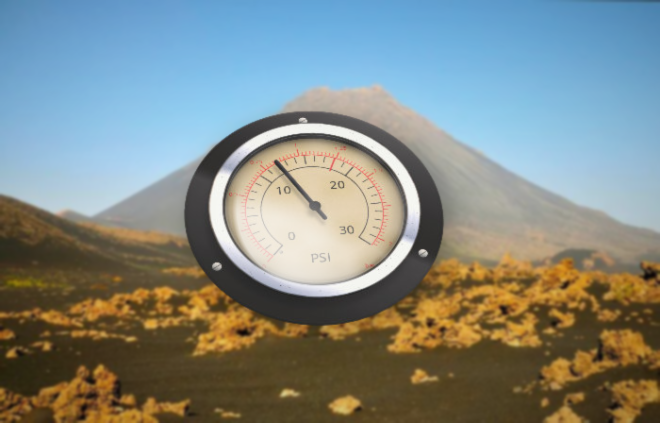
value=12 unit=psi
